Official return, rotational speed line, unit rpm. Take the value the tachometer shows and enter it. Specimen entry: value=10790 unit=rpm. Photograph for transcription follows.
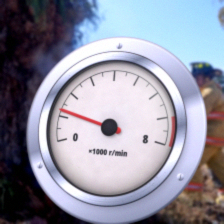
value=1250 unit=rpm
